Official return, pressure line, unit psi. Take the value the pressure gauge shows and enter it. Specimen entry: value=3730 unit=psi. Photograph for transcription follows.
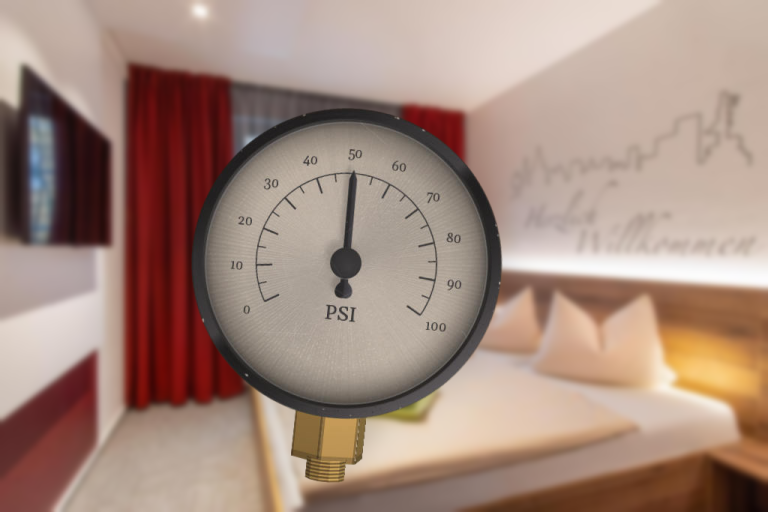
value=50 unit=psi
